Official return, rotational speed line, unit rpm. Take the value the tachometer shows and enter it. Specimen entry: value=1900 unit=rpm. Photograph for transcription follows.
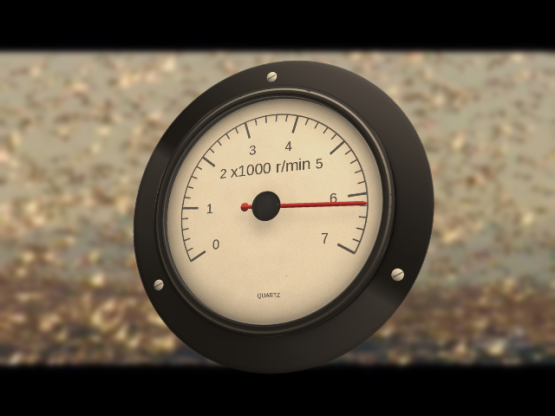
value=6200 unit=rpm
